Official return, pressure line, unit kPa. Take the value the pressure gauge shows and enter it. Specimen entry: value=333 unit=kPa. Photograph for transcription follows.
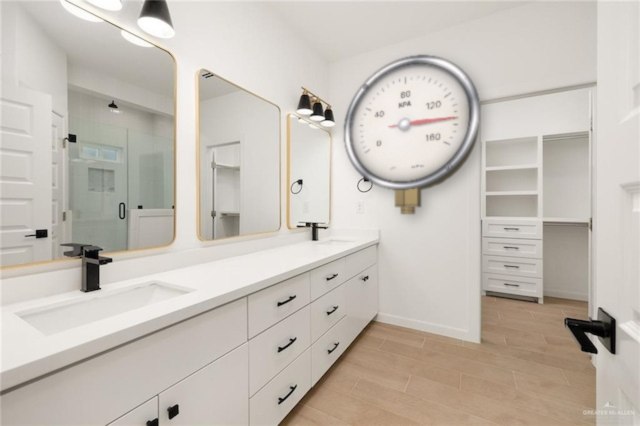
value=140 unit=kPa
